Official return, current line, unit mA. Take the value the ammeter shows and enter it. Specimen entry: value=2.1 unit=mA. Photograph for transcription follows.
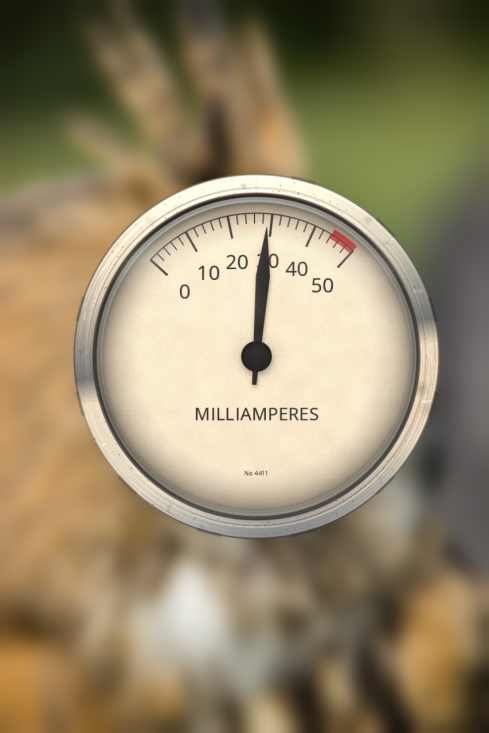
value=29 unit=mA
